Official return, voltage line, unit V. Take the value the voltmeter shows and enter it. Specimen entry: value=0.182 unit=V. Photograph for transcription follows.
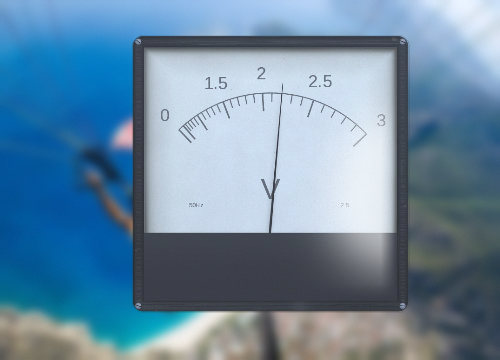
value=2.2 unit=V
